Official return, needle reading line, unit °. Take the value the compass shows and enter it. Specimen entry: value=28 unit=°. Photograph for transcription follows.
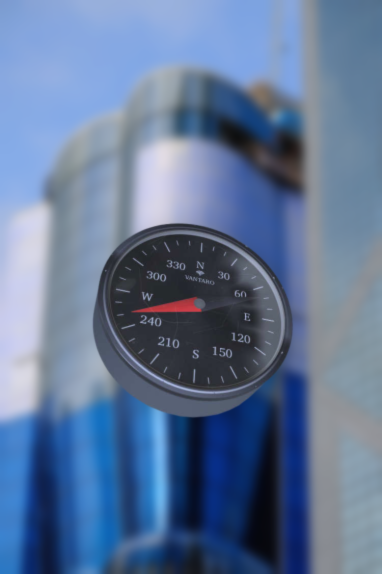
value=250 unit=°
